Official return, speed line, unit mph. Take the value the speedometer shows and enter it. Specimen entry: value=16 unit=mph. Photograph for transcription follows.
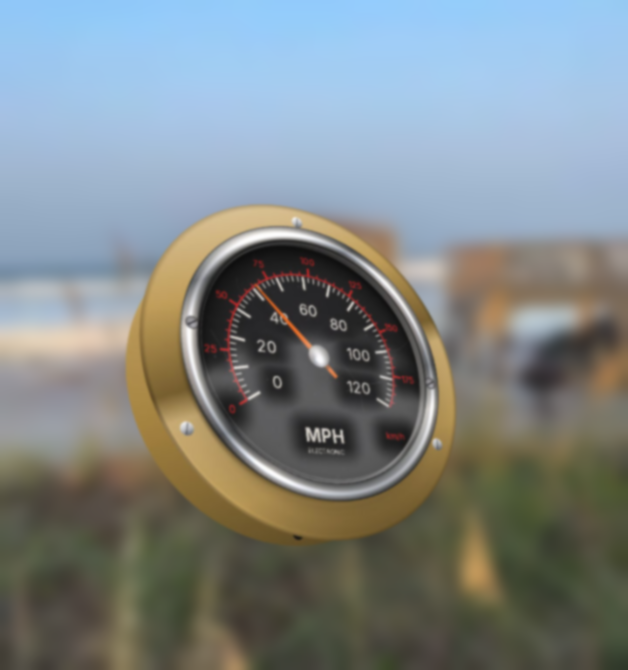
value=40 unit=mph
